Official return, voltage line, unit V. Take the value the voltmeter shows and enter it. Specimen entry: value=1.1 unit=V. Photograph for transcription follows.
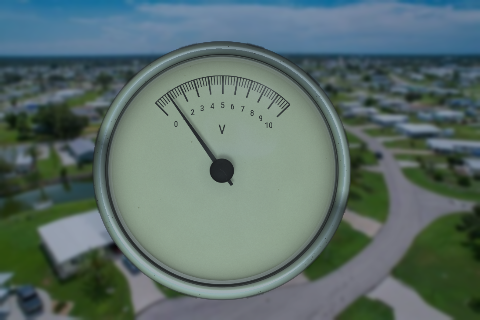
value=1 unit=V
